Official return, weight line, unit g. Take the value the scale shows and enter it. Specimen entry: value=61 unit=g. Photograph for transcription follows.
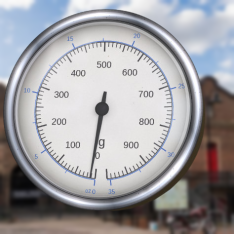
value=10 unit=g
